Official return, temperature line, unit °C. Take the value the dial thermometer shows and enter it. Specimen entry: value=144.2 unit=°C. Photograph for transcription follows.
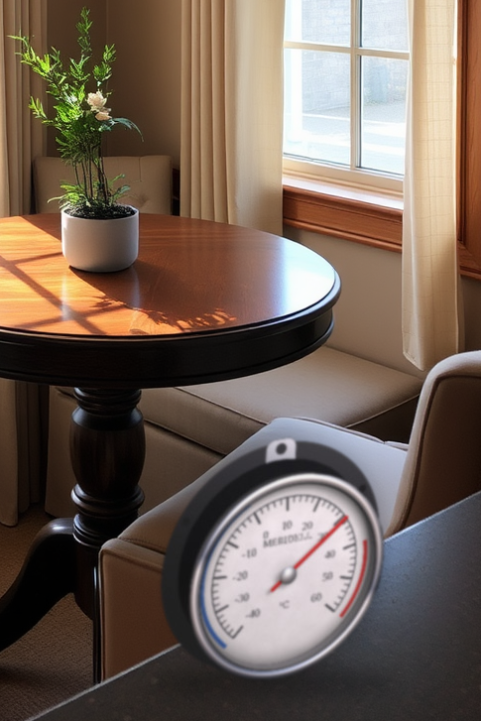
value=30 unit=°C
